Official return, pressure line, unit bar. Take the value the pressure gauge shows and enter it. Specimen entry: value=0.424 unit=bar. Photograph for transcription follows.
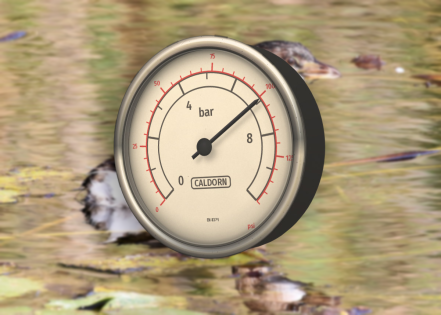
value=7 unit=bar
